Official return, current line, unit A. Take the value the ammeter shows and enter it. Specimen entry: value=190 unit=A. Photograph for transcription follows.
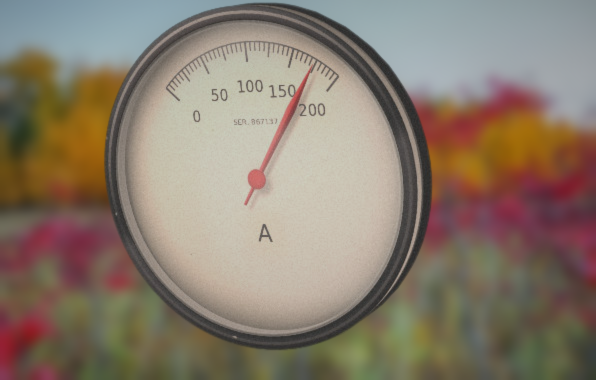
value=175 unit=A
